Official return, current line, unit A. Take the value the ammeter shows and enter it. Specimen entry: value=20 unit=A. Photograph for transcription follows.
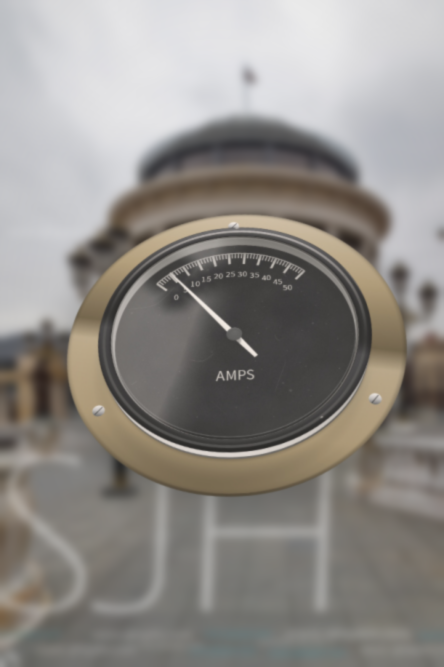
value=5 unit=A
